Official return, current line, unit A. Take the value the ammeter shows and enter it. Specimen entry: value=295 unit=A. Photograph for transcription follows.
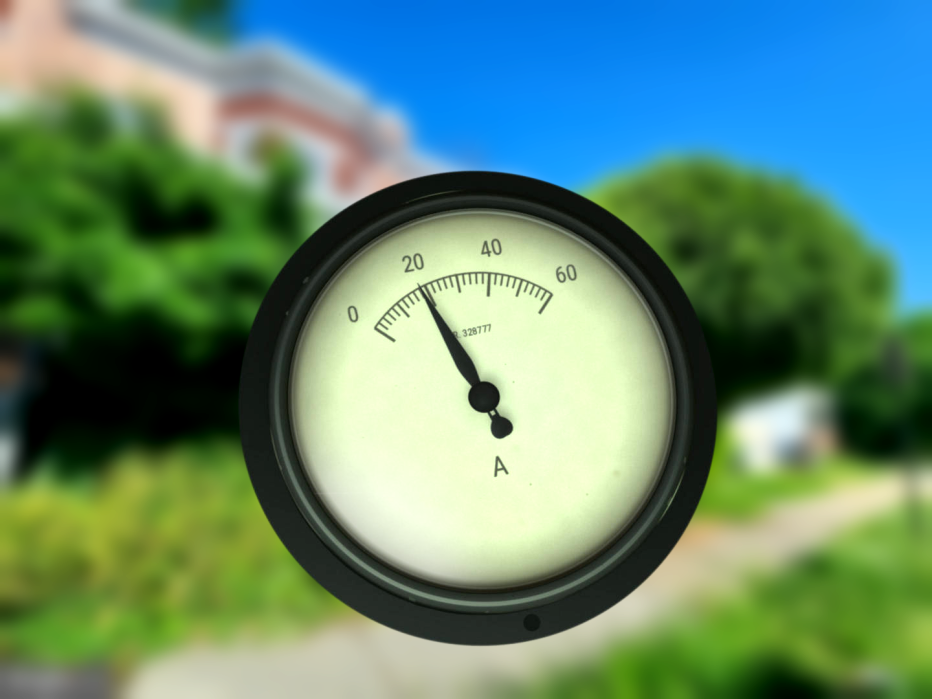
value=18 unit=A
